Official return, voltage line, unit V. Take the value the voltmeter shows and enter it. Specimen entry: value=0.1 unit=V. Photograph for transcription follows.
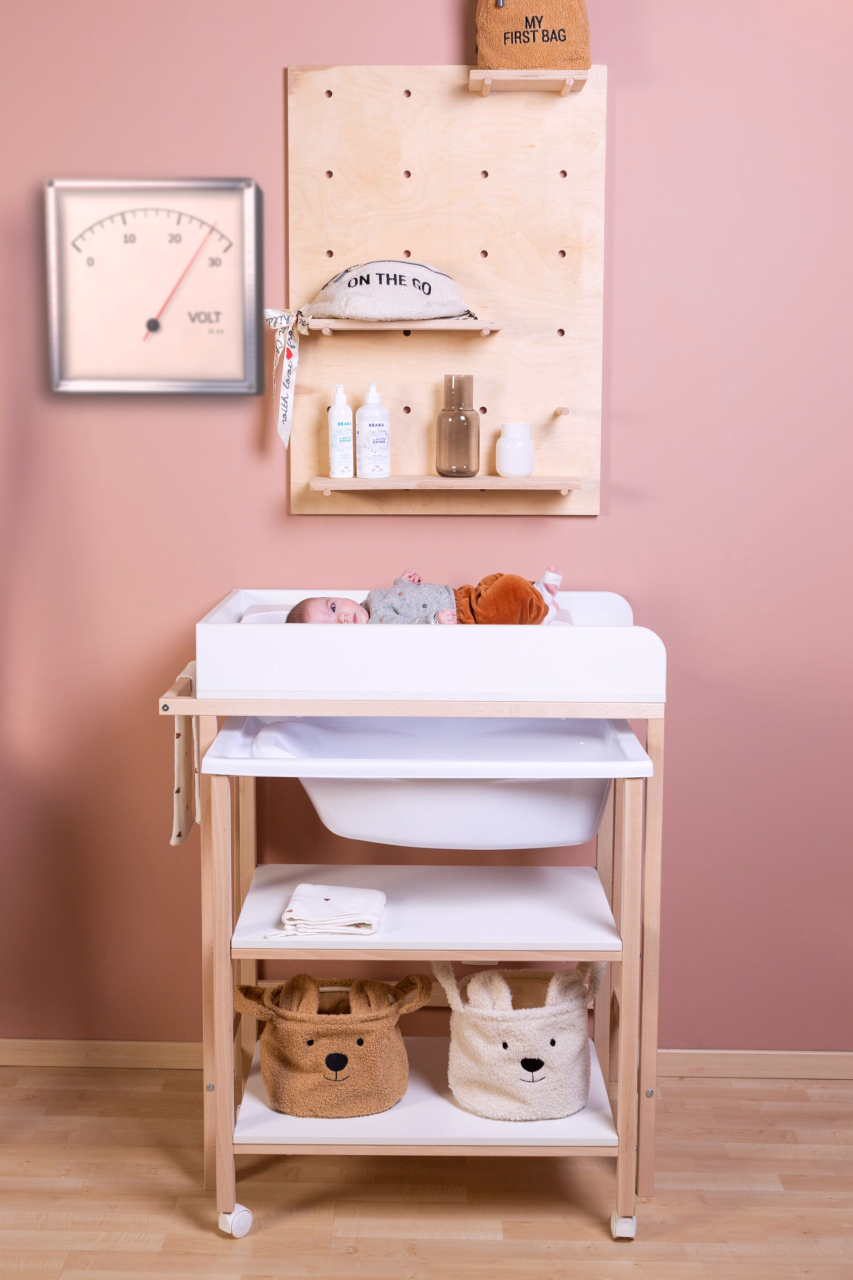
value=26 unit=V
